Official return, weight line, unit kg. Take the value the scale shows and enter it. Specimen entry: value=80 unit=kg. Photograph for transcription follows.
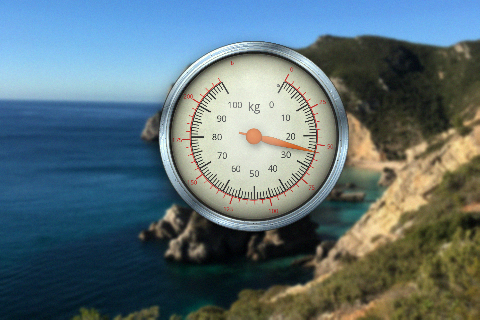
value=25 unit=kg
